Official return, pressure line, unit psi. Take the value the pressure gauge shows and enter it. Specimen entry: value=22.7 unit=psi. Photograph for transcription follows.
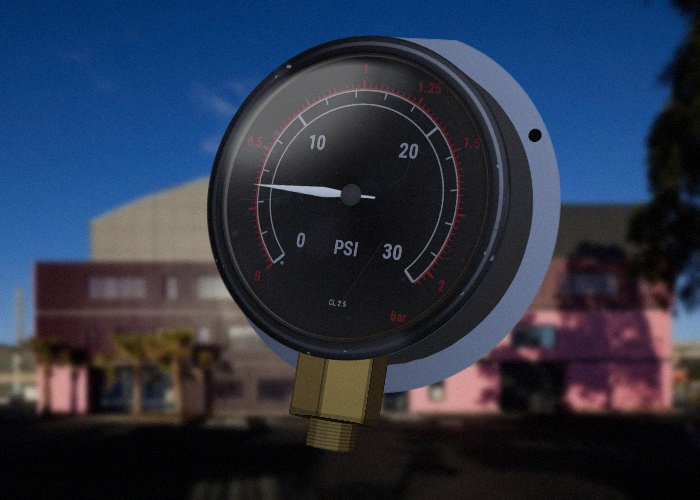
value=5 unit=psi
